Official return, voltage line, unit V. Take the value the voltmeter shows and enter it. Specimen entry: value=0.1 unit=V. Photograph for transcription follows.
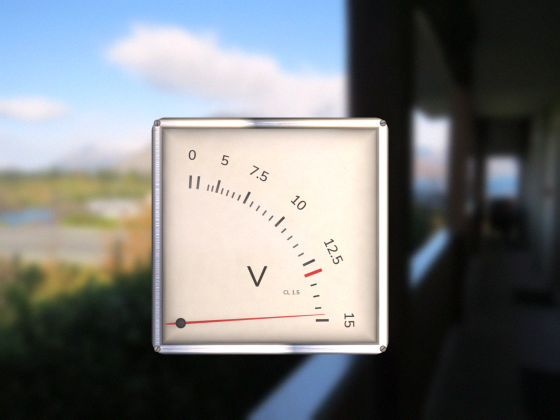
value=14.75 unit=V
